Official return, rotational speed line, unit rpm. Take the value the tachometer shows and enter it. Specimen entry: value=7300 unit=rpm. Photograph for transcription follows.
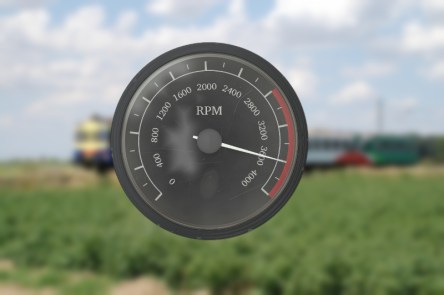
value=3600 unit=rpm
